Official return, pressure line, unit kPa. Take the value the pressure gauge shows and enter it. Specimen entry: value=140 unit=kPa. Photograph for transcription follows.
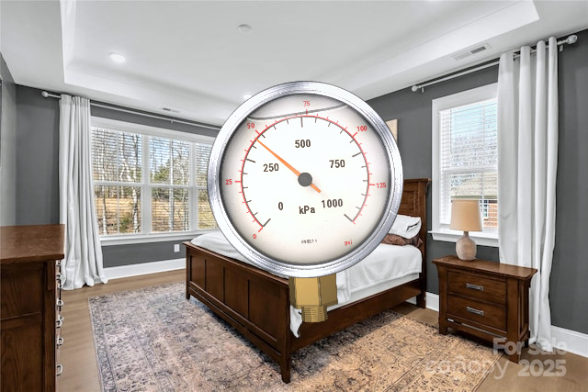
value=325 unit=kPa
